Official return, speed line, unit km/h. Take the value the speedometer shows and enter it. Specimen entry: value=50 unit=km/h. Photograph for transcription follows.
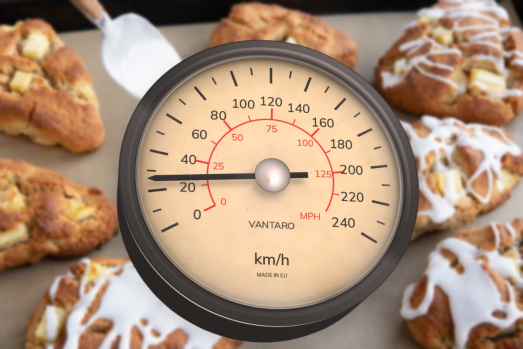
value=25 unit=km/h
